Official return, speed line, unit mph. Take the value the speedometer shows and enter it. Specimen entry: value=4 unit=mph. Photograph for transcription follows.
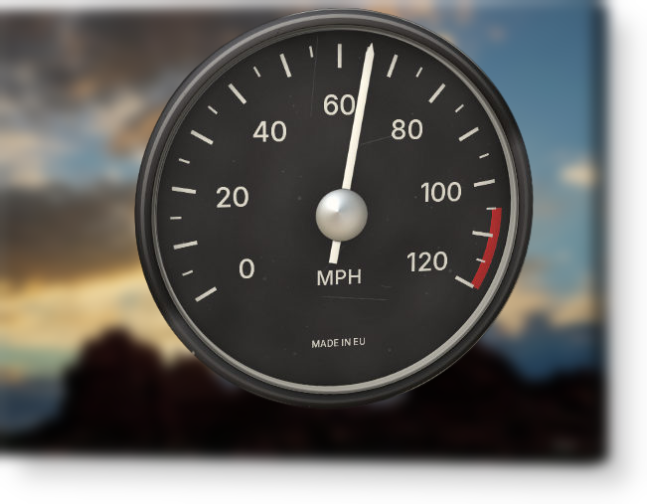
value=65 unit=mph
